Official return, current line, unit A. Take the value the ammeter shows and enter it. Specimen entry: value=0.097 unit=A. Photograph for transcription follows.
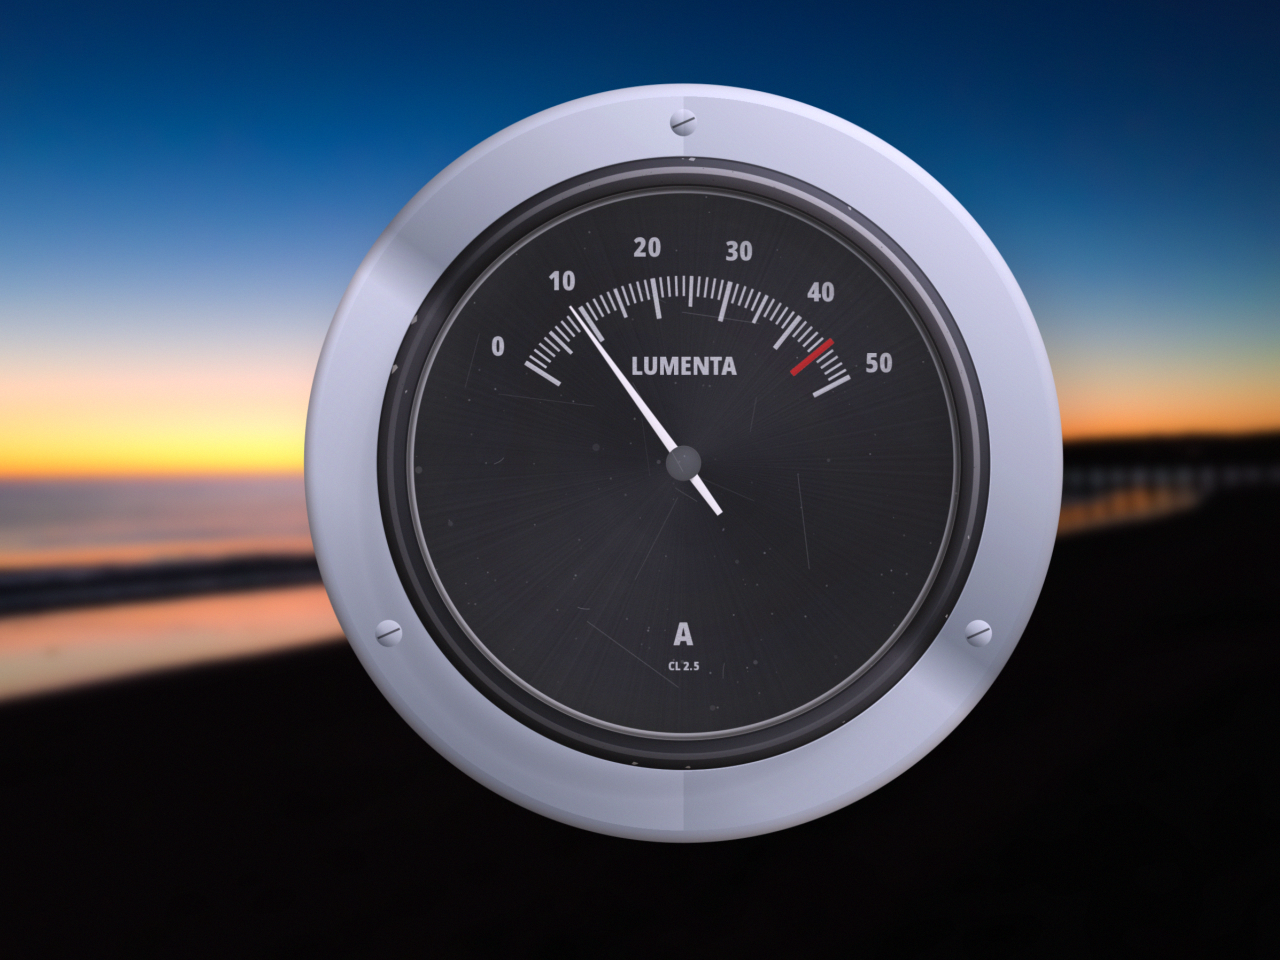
value=9 unit=A
